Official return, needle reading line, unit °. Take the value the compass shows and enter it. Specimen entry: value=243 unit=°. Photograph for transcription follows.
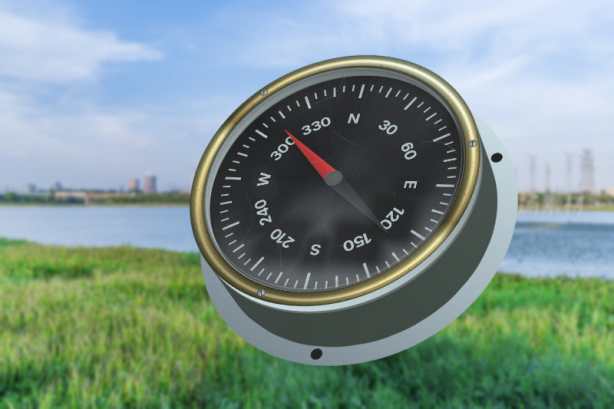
value=310 unit=°
